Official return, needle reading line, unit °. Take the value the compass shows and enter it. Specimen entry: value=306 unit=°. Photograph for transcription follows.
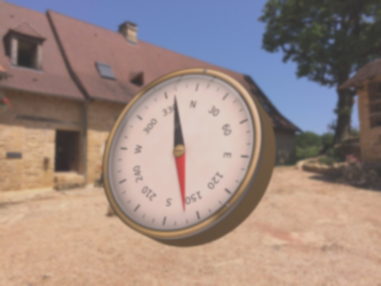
value=160 unit=°
